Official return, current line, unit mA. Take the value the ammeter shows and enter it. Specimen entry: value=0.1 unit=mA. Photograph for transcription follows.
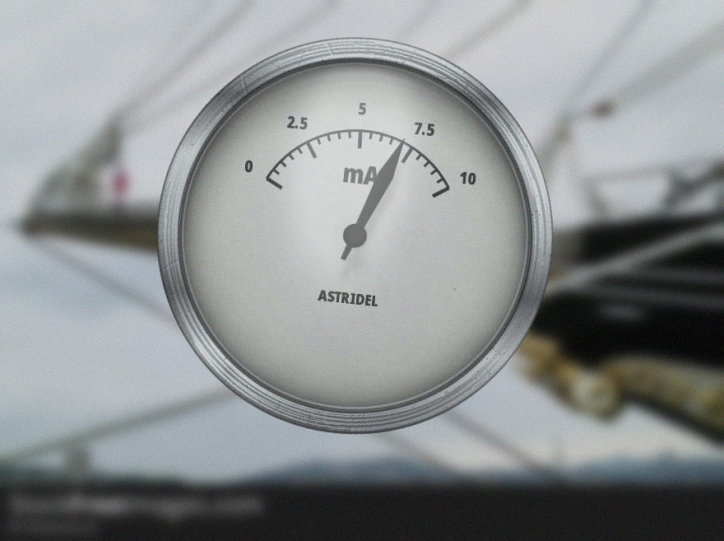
value=7 unit=mA
